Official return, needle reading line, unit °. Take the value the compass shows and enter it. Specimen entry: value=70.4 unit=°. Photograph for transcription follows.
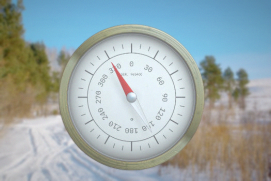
value=330 unit=°
